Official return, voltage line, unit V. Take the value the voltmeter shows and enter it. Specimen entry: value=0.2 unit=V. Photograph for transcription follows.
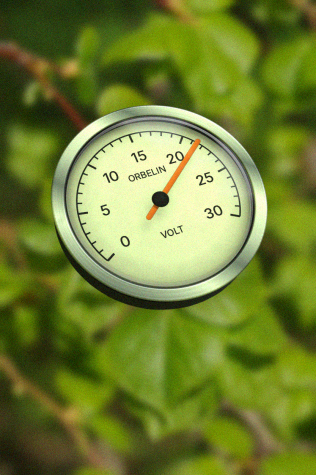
value=21.5 unit=V
